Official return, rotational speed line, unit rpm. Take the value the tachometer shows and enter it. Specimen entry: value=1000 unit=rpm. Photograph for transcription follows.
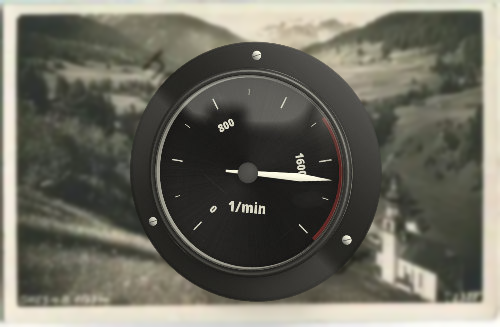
value=1700 unit=rpm
